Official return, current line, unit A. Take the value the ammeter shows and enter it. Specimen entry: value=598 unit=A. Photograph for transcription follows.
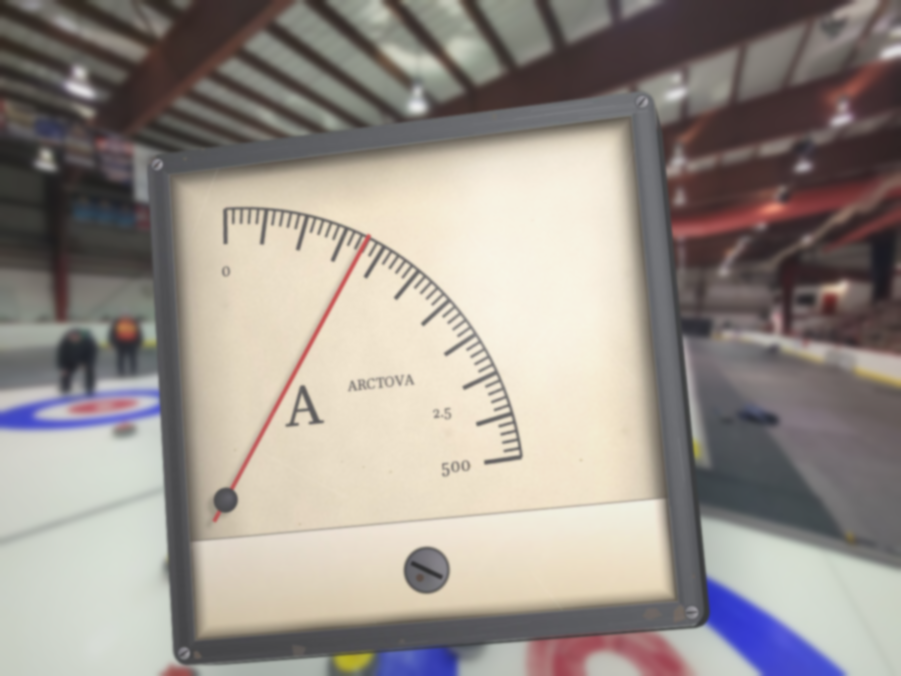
value=180 unit=A
